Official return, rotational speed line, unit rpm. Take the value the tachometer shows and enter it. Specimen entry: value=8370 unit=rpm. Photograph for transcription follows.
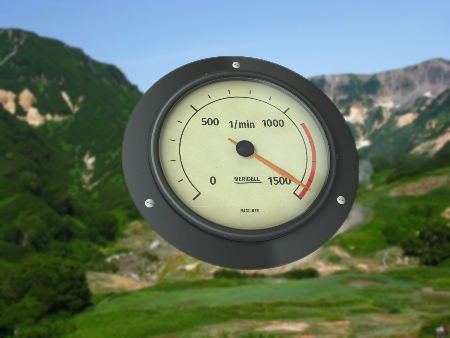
value=1450 unit=rpm
